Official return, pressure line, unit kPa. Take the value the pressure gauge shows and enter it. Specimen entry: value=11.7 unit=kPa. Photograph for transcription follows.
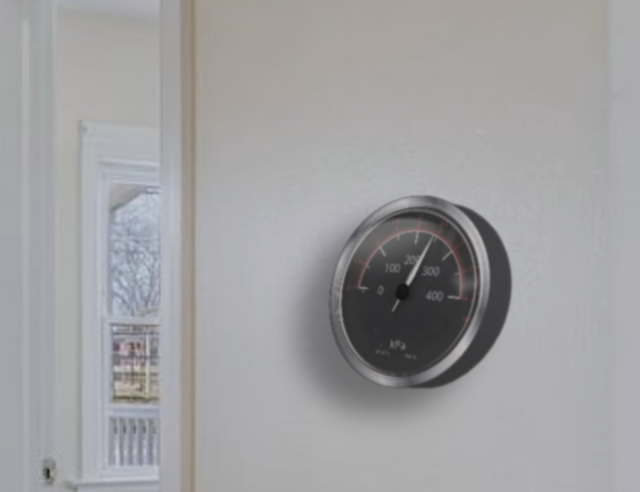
value=250 unit=kPa
